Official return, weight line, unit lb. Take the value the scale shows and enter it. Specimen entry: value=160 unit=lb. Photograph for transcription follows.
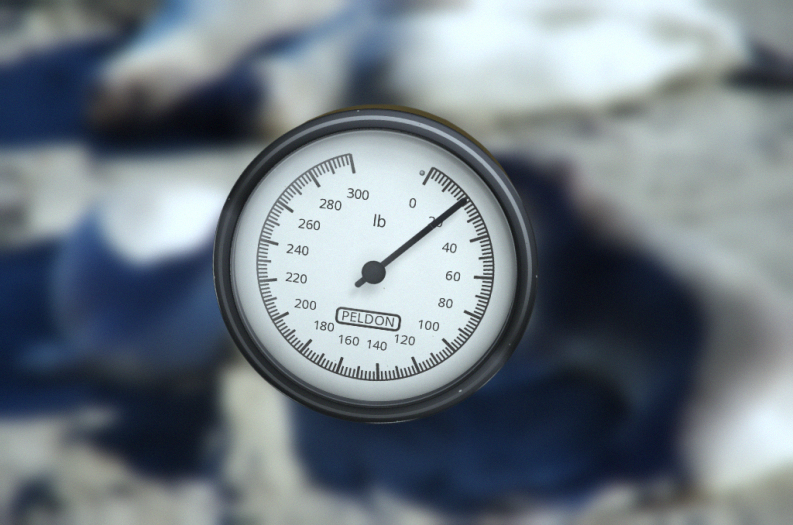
value=20 unit=lb
